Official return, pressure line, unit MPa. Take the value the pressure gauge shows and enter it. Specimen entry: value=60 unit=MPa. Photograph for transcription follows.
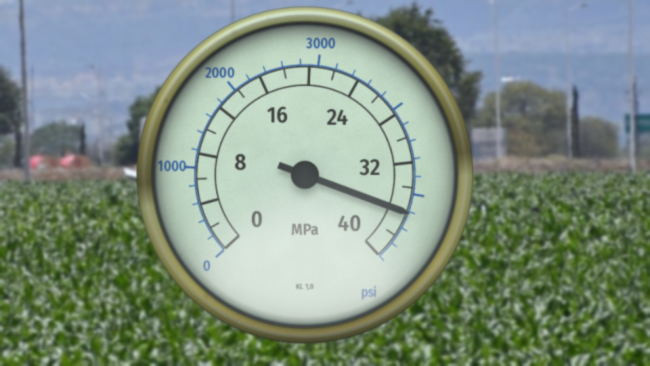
value=36 unit=MPa
